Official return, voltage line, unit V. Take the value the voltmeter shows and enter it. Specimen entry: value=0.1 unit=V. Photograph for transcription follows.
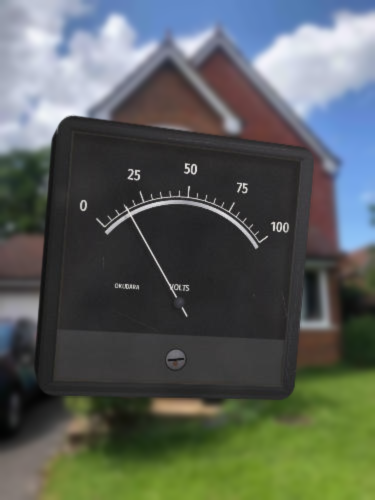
value=15 unit=V
